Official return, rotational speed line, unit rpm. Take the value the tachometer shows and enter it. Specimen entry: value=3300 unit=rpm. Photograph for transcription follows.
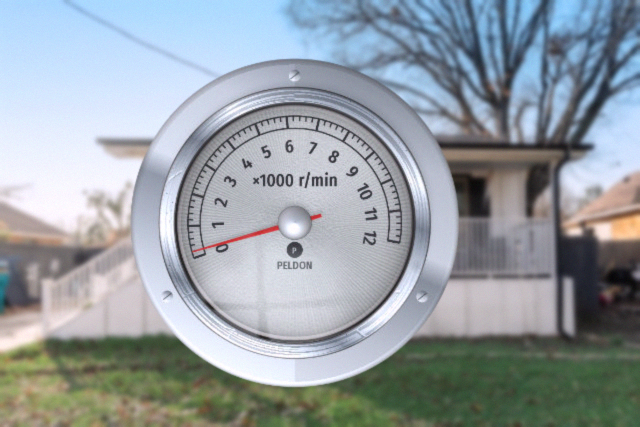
value=200 unit=rpm
